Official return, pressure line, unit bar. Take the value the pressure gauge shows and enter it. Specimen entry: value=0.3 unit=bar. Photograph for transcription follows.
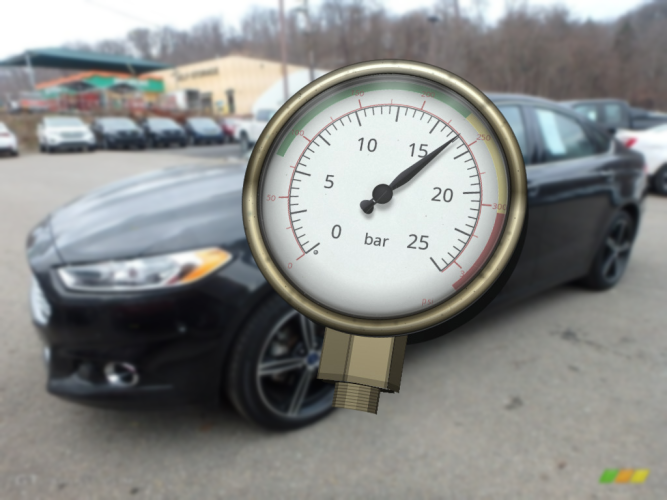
value=16.5 unit=bar
